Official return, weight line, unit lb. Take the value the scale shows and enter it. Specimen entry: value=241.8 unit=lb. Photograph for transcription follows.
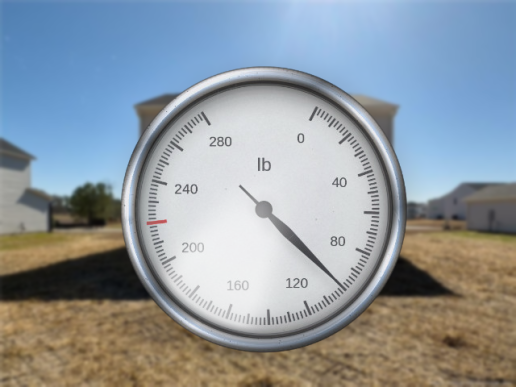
value=100 unit=lb
